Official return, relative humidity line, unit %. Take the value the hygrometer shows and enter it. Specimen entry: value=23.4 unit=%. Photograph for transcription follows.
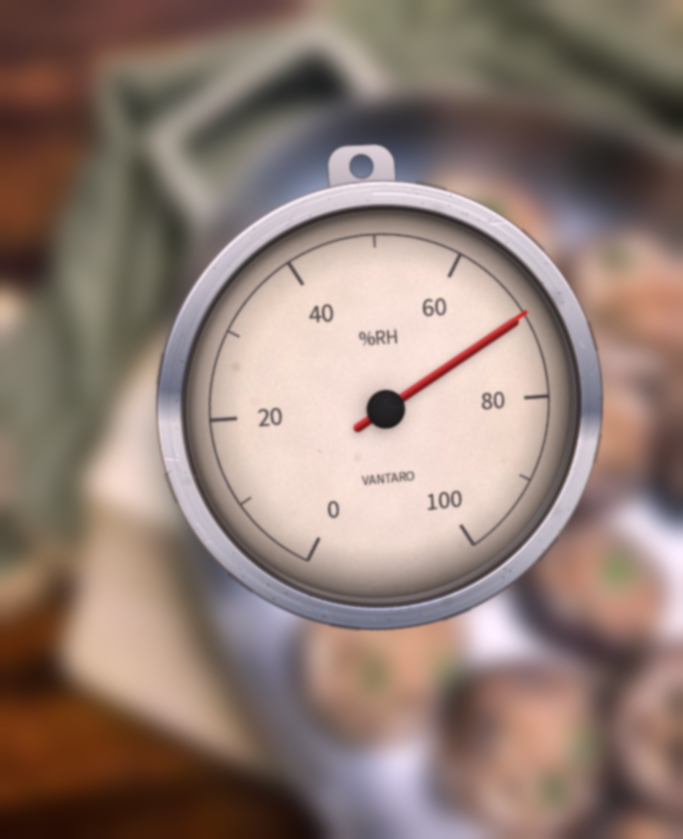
value=70 unit=%
